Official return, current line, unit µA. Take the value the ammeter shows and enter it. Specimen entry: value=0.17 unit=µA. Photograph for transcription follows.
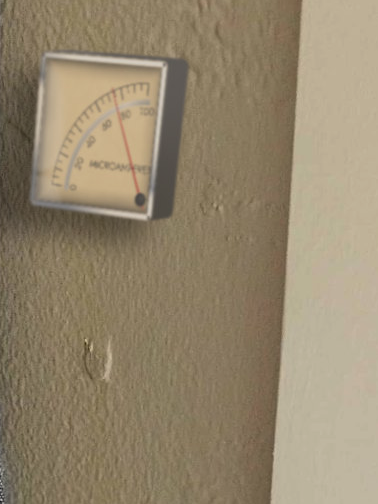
value=75 unit=µA
